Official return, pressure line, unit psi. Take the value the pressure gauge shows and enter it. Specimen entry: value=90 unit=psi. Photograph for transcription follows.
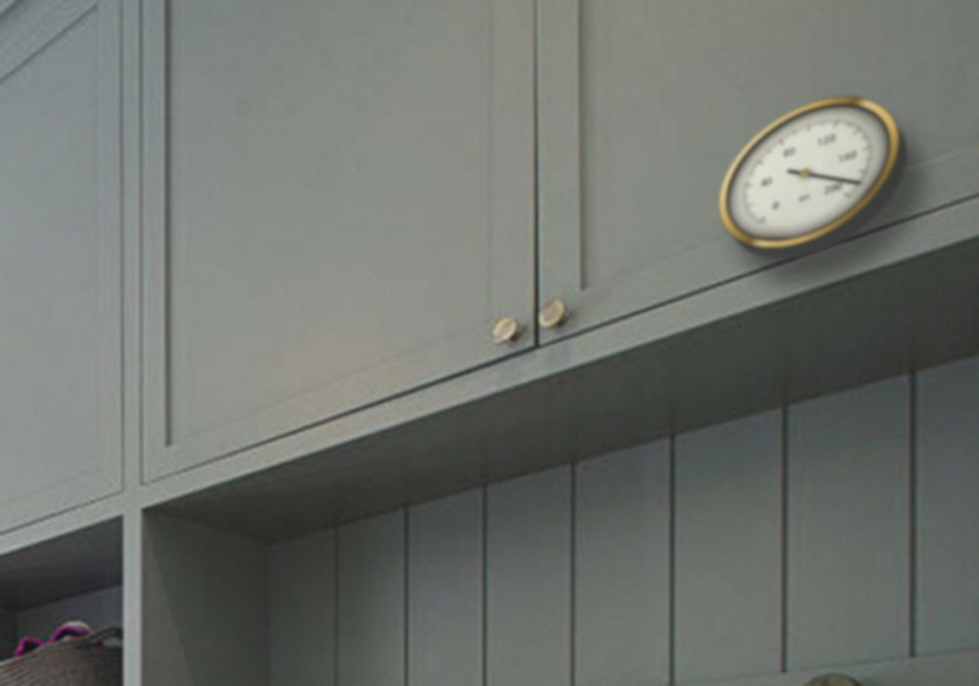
value=190 unit=psi
